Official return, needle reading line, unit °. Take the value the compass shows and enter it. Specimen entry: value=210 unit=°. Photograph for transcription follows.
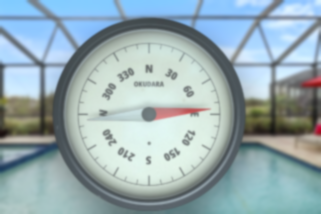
value=85 unit=°
